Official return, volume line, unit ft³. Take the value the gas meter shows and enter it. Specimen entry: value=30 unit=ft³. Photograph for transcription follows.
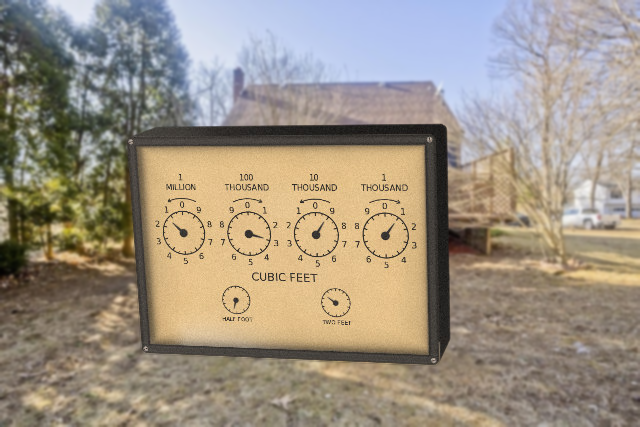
value=129100 unit=ft³
